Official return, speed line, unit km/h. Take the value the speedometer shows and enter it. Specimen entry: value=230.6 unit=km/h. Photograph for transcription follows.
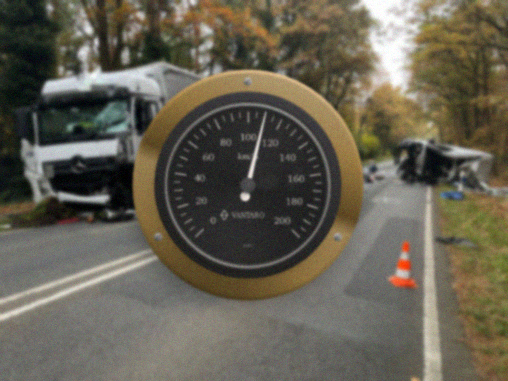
value=110 unit=km/h
